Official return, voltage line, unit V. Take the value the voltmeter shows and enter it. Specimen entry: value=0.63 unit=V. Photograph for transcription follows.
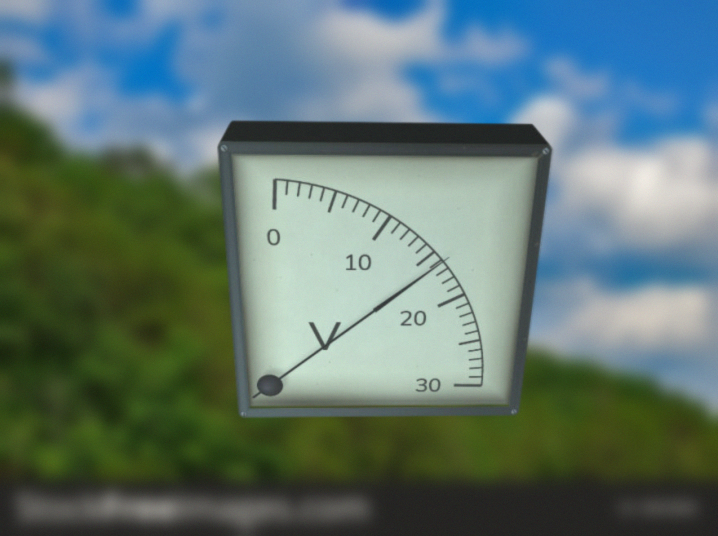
value=16 unit=V
